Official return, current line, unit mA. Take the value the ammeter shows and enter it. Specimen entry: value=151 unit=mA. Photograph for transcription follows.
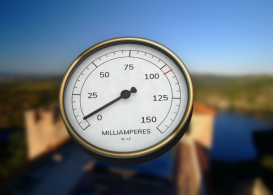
value=5 unit=mA
